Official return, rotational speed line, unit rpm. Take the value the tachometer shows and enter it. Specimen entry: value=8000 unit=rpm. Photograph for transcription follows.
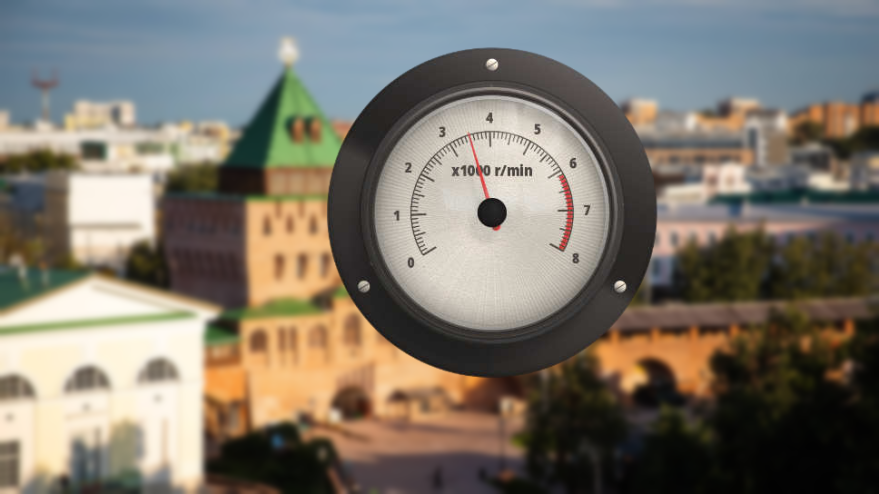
value=3500 unit=rpm
